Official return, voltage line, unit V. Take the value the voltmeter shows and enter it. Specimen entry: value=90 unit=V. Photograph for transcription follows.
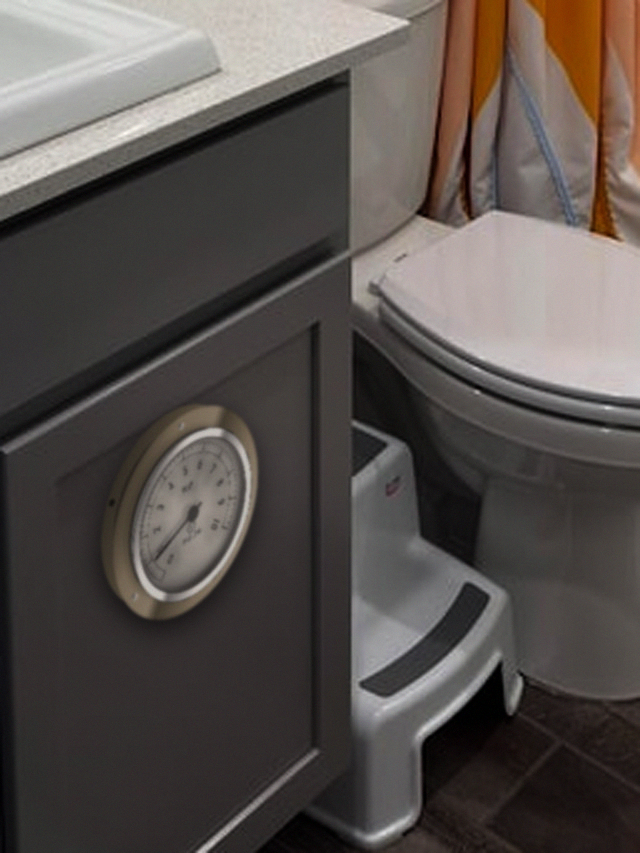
value=1 unit=V
